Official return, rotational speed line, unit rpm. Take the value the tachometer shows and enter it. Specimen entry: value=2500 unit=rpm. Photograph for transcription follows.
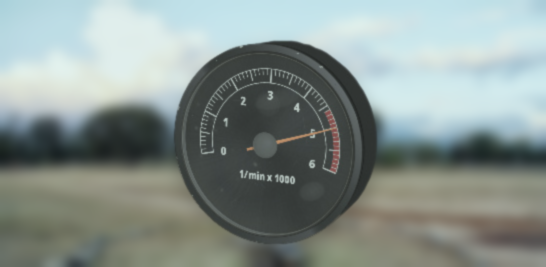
value=5000 unit=rpm
